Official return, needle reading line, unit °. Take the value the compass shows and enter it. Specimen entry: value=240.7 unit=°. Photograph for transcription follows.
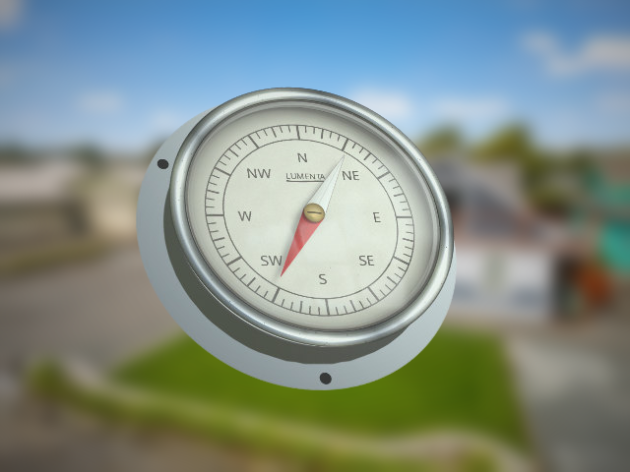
value=212.5 unit=°
